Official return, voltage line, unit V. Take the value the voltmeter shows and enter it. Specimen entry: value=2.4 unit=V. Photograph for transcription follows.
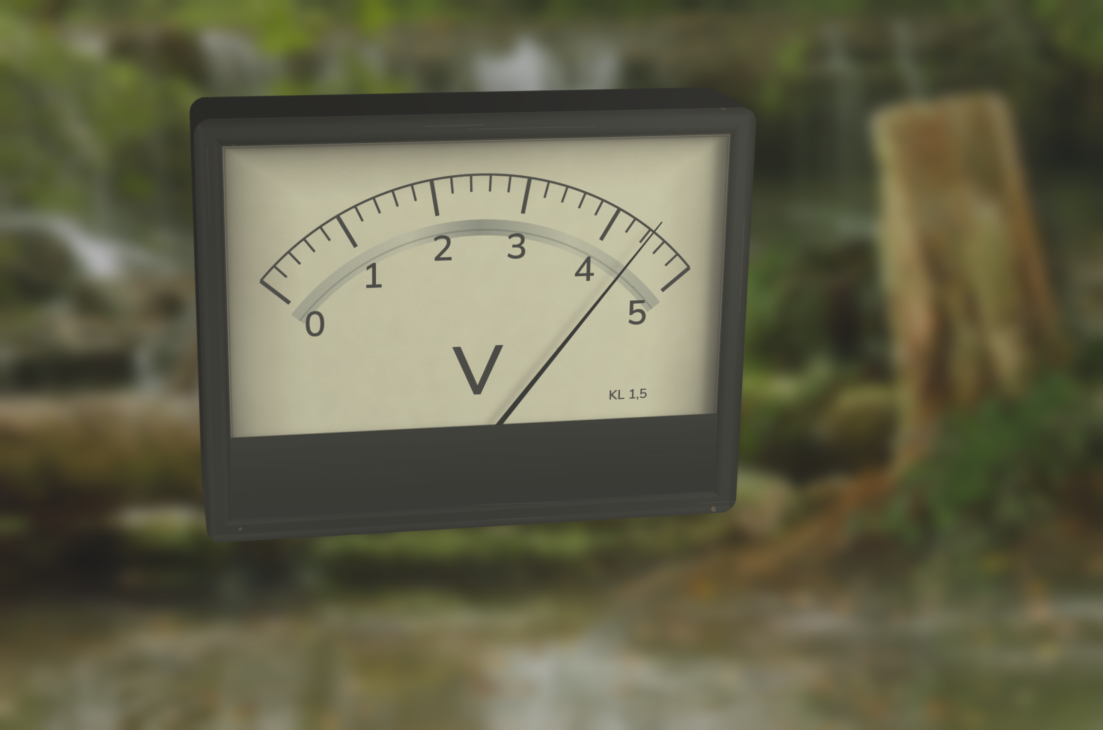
value=4.4 unit=V
